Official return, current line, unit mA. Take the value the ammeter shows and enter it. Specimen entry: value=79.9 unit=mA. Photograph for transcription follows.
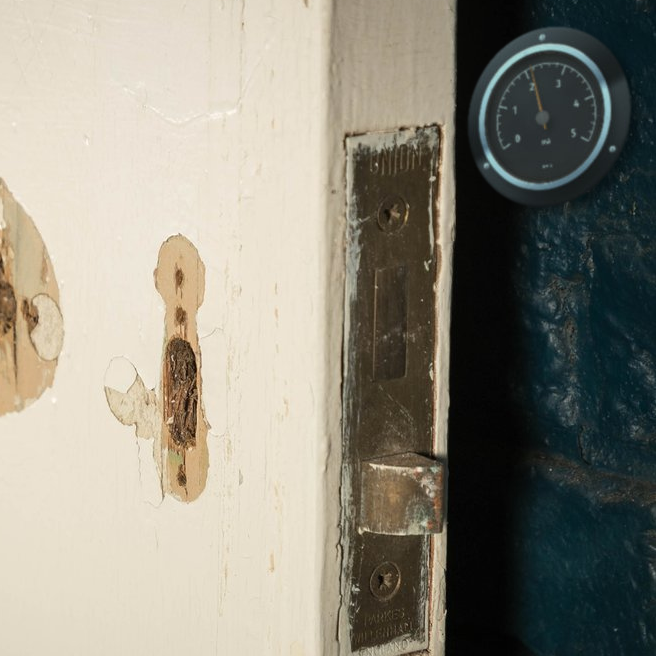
value=2.2 unit=mA
